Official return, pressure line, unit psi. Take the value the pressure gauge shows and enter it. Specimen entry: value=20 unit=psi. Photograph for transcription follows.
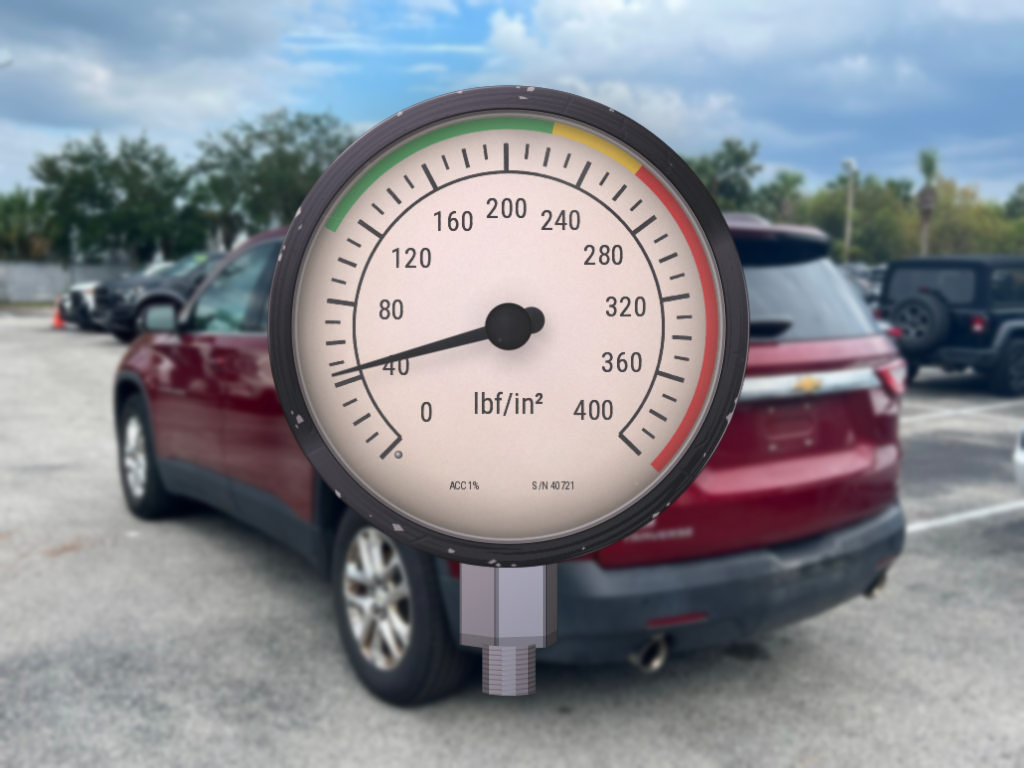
value=45 unit=psi
